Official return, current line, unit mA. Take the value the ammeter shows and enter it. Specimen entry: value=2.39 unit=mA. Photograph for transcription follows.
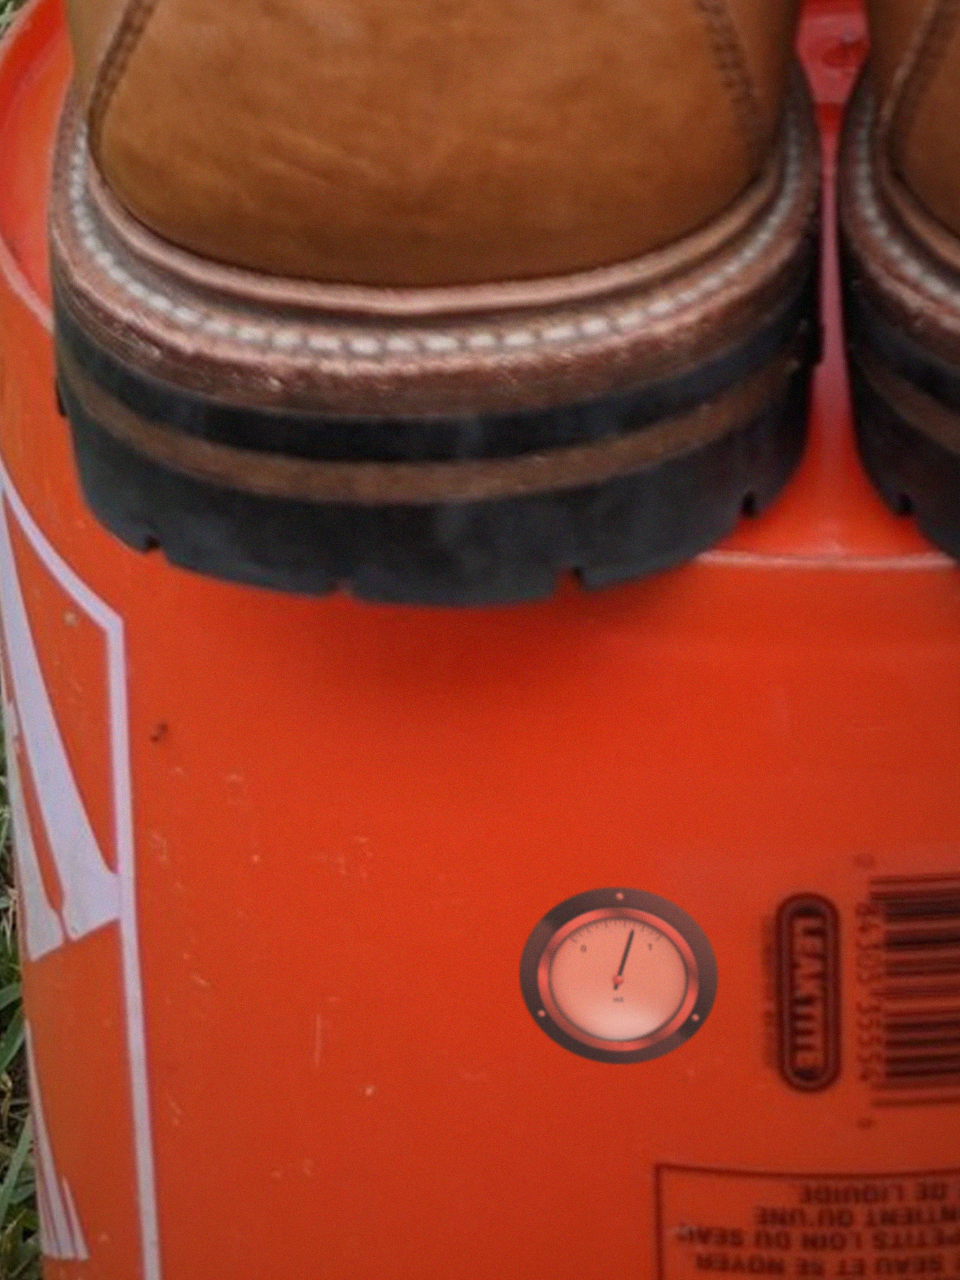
value=0.7 unit=mA
